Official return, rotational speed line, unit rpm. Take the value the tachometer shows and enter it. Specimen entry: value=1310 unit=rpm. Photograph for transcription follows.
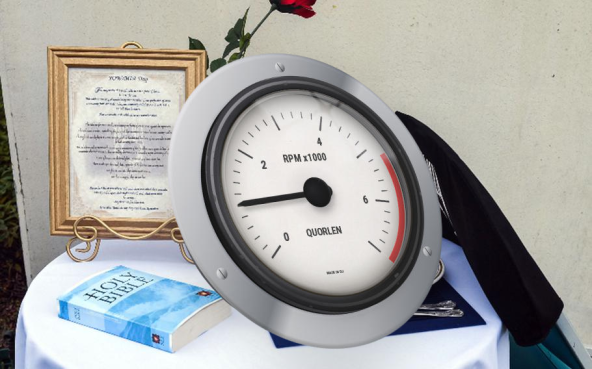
value=1000 unit=rpm
